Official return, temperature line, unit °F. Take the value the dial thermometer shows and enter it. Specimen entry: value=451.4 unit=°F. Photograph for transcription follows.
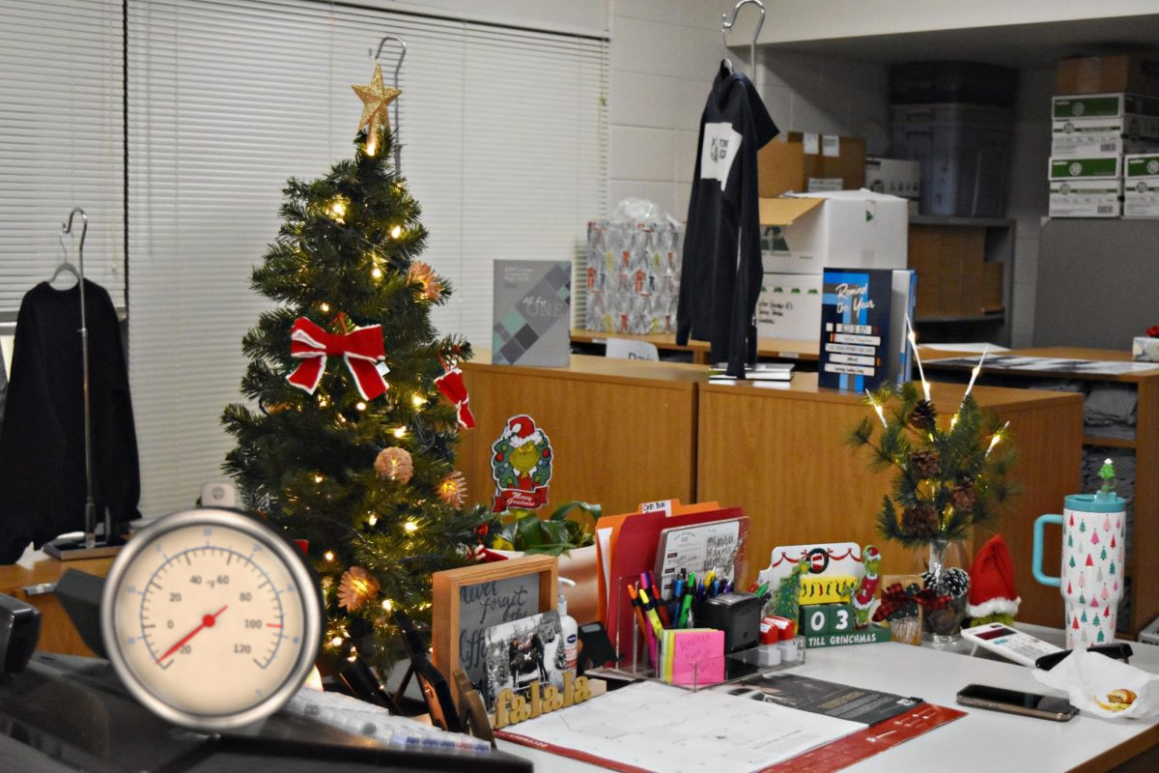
value=-16 unit=°F
